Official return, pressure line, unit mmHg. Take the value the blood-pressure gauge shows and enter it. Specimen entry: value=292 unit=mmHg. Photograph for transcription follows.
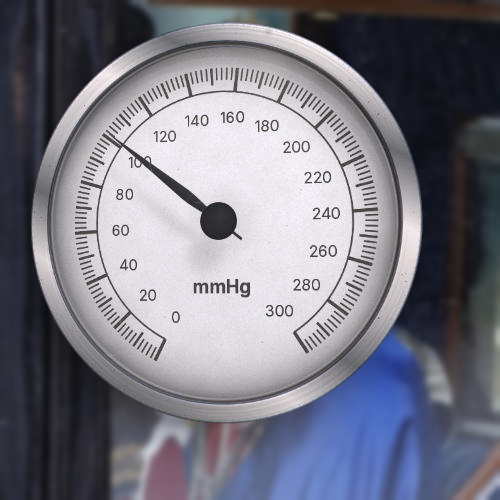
value=102 unit=mmHg
